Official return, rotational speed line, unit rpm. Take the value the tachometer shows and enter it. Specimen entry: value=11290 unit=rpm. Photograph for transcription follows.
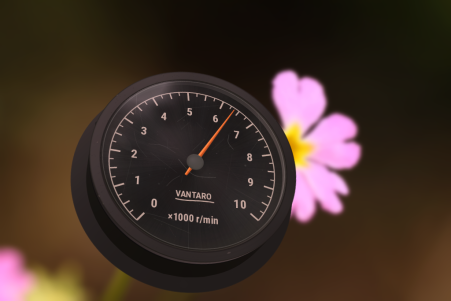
value=6375 unit=rpm
